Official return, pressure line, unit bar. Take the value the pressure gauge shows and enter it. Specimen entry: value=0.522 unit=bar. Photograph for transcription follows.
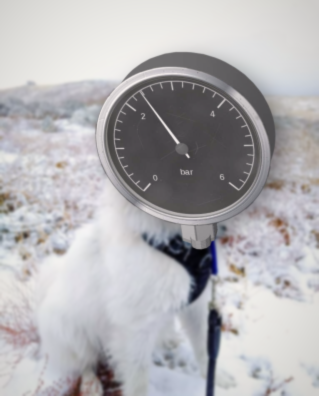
value=2.4 unit=bar
